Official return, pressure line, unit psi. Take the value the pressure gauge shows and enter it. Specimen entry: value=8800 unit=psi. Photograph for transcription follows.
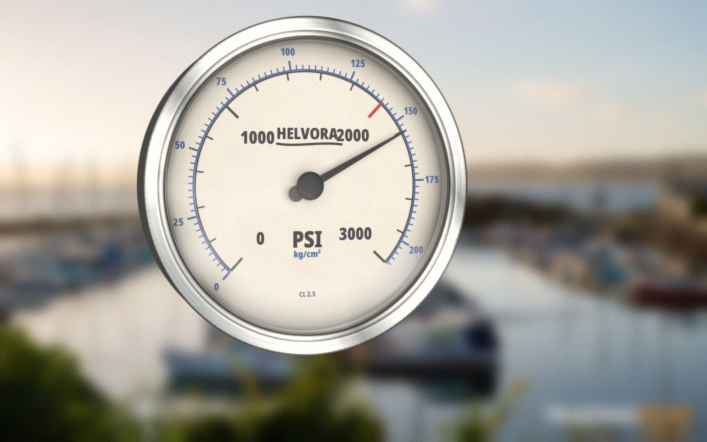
value=2200 unit=psi
